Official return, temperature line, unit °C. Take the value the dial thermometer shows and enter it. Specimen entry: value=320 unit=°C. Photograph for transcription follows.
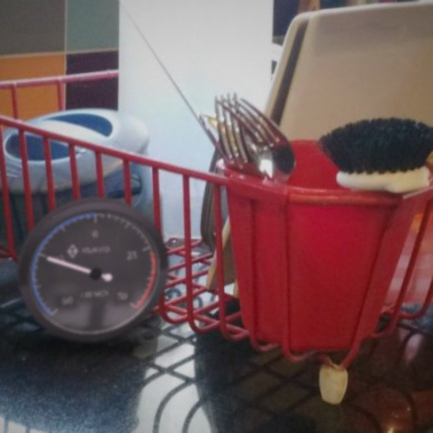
value=-25 unit=°C
